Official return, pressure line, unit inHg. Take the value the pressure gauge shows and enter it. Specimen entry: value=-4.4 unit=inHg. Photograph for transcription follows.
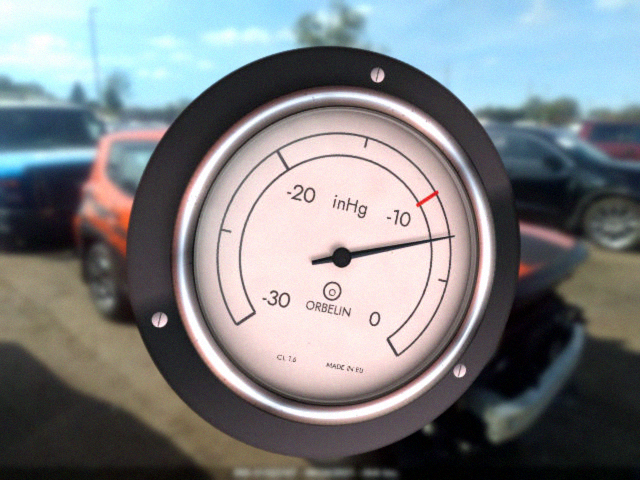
value=-7.5 unit=inHg
